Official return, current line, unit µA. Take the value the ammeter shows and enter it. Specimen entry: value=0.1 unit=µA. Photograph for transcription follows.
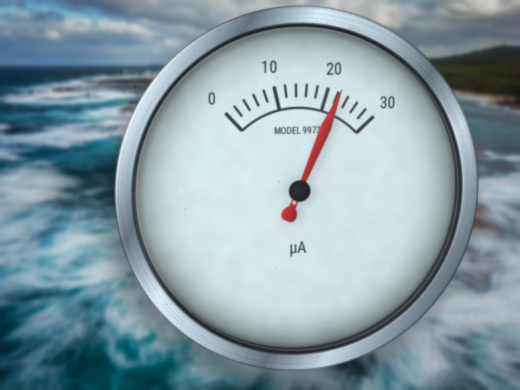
value=22 unit=µA
